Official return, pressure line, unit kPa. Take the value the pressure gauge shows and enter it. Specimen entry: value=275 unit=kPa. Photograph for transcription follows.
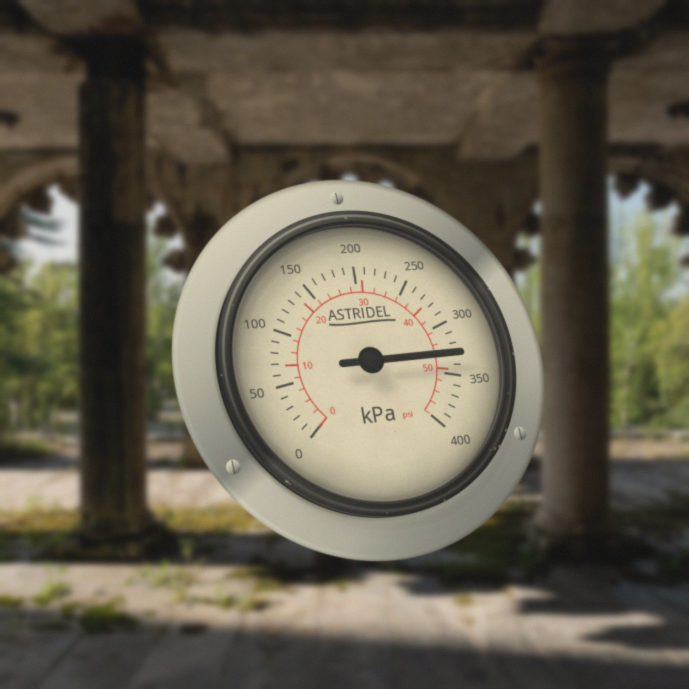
value=330 unit=kPa
